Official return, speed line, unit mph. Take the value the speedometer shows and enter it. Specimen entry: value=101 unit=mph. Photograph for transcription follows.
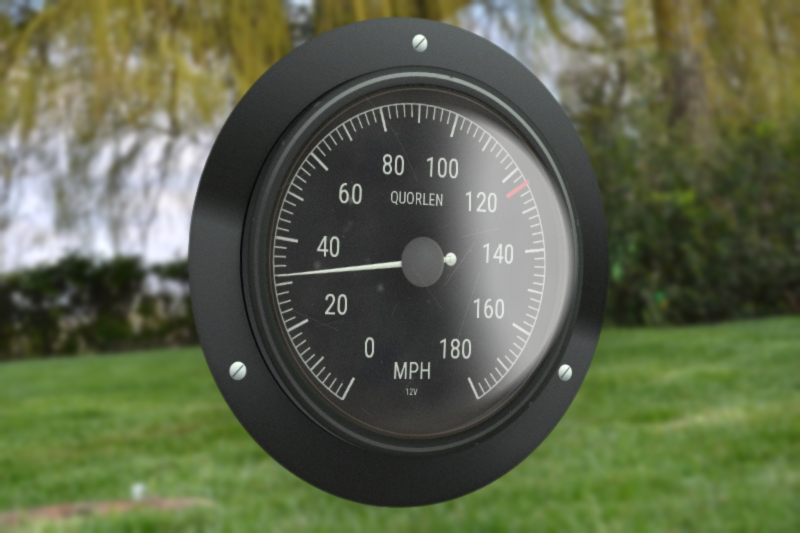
value=32 unit=mph
